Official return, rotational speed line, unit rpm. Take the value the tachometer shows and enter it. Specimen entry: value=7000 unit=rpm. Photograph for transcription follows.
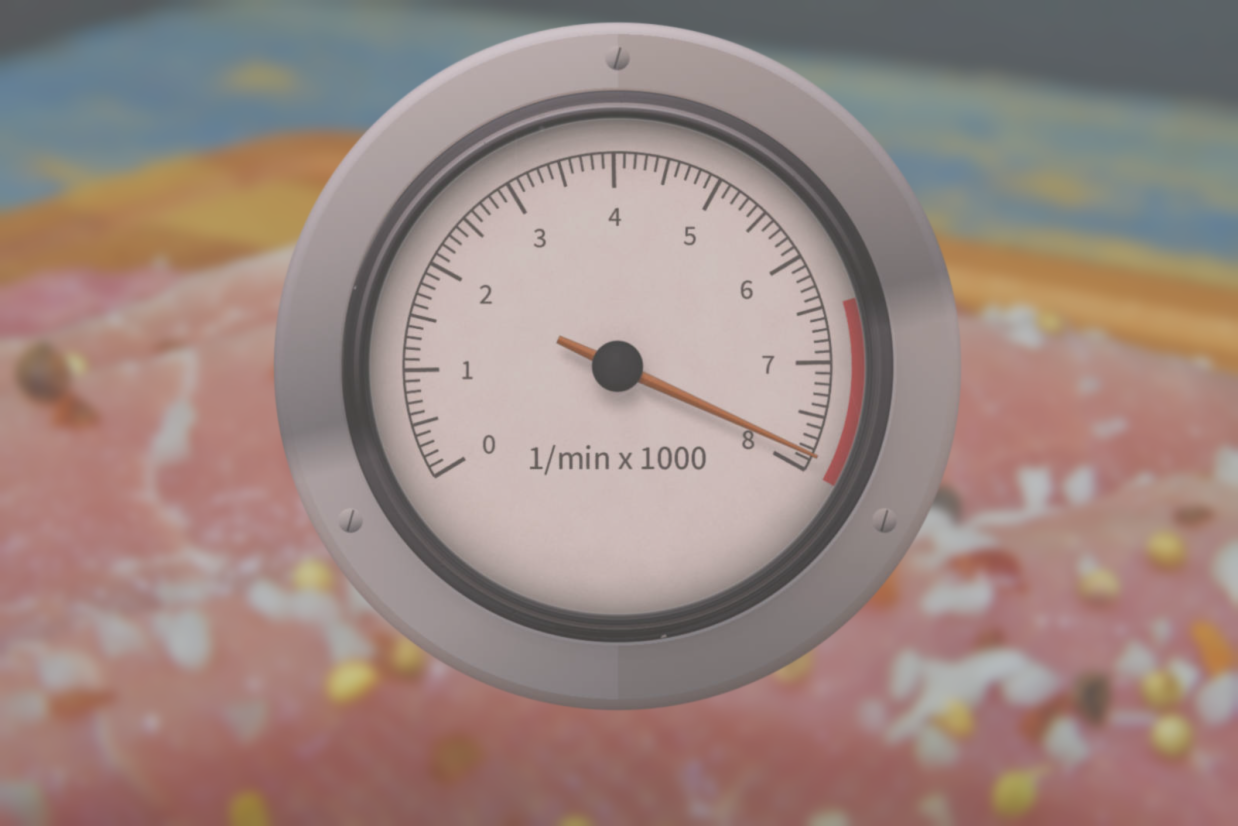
value=7850 unit=rpm
